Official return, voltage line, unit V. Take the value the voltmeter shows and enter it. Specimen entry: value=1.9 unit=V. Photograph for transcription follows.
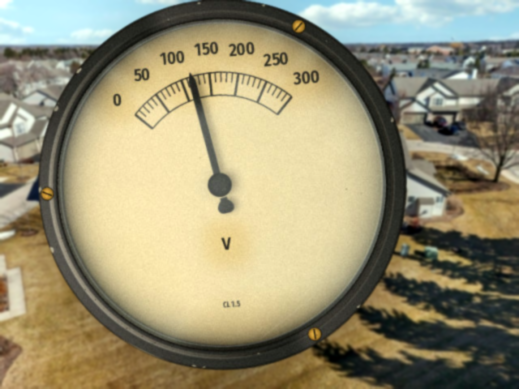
value=120 unit=V
